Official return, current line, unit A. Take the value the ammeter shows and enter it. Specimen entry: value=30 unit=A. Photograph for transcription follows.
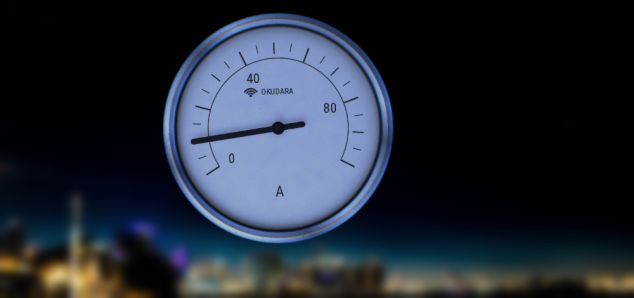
value=10 unit=A
